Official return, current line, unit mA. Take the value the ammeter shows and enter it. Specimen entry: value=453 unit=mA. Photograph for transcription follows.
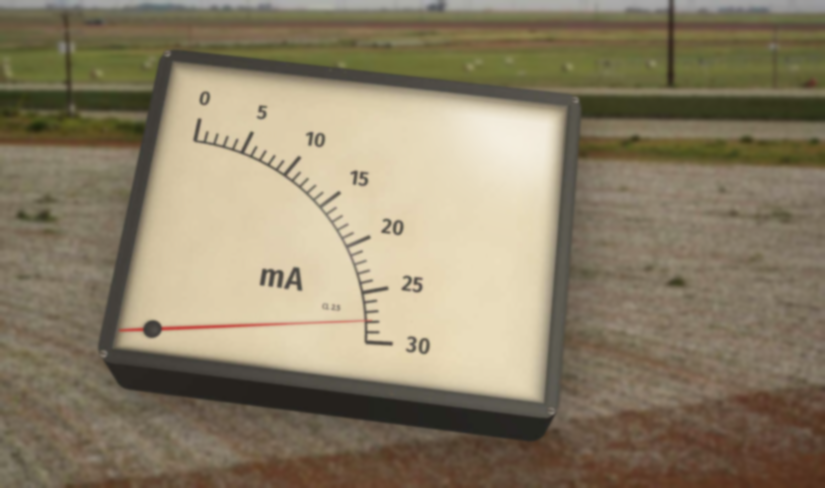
value=28 unit=mA
